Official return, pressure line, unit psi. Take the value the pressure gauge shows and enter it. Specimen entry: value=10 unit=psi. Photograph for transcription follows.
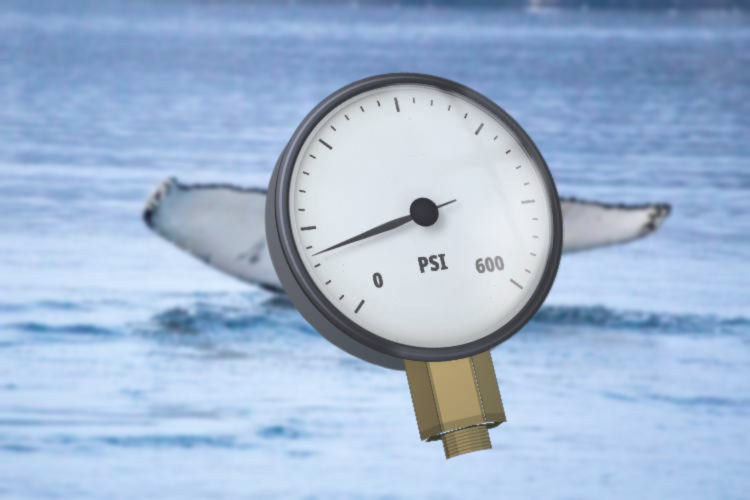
value=70 unit=psi
